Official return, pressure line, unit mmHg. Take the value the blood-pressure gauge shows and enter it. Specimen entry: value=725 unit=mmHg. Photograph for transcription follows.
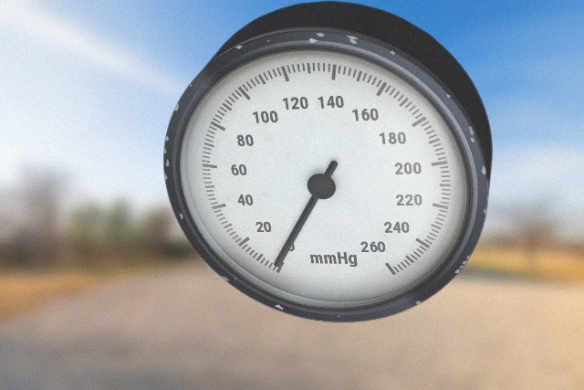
value=2 unit=mmHg
